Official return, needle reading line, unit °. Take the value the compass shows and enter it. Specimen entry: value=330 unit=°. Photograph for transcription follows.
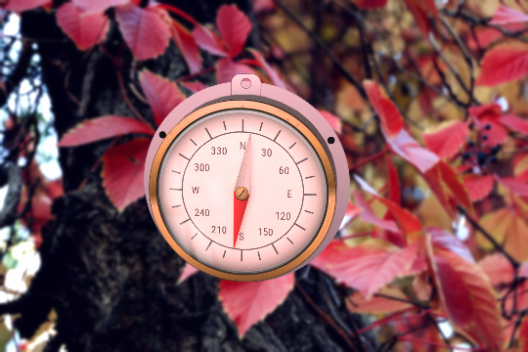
value=187.5 unit=°
